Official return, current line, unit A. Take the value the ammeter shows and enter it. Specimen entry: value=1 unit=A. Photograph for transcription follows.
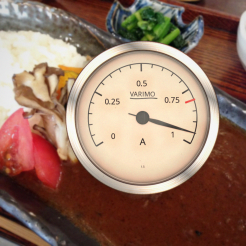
value=0.95 unit=A
